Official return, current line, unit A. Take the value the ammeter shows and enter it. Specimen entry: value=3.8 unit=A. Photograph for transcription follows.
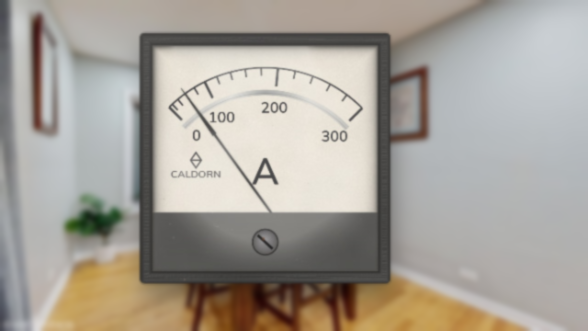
value=60 unit=A
